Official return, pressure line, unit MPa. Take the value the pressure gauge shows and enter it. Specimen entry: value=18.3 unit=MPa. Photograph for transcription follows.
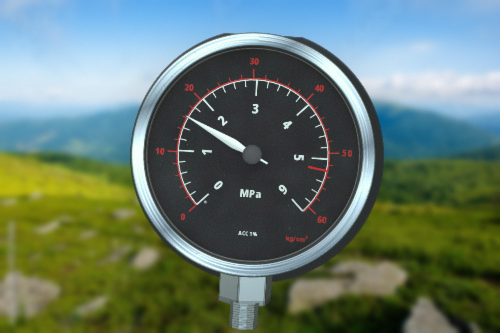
value=1.6 unit=MPa
